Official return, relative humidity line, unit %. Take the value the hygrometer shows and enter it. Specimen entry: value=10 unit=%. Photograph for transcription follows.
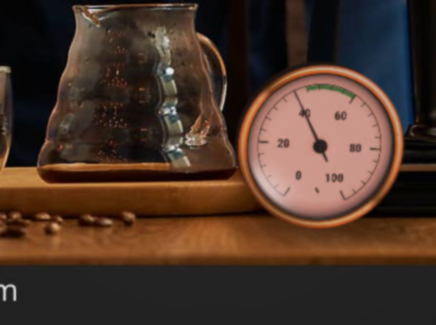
value=40 unit=%
